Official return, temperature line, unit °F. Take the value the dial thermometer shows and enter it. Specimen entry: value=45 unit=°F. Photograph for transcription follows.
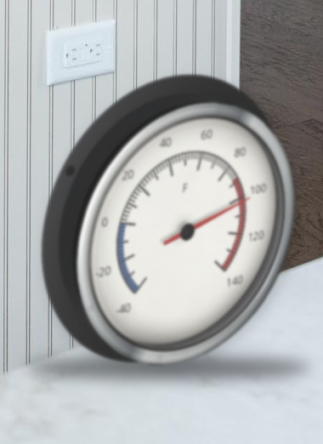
value=100 unit=°F
